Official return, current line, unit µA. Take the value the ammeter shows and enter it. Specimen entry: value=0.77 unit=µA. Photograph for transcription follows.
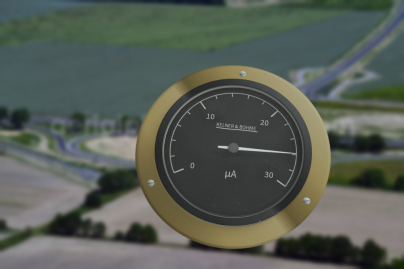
value=26 unit=µA
